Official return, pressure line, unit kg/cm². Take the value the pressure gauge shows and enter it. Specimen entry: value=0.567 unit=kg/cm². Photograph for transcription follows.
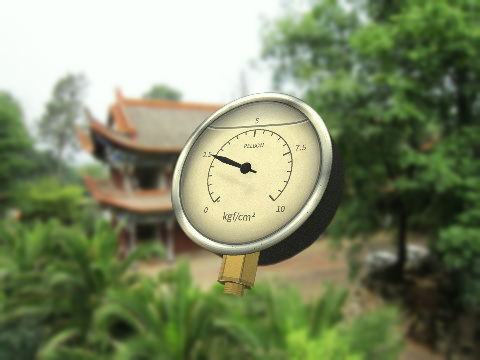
value=2.5 unit=kg/cm²
